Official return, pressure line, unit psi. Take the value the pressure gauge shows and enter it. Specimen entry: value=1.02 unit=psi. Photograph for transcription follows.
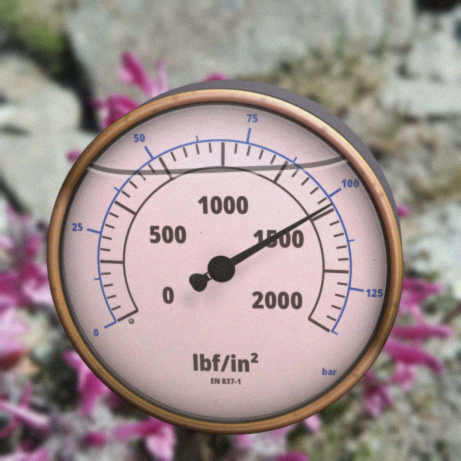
value=1475 unit=psi
